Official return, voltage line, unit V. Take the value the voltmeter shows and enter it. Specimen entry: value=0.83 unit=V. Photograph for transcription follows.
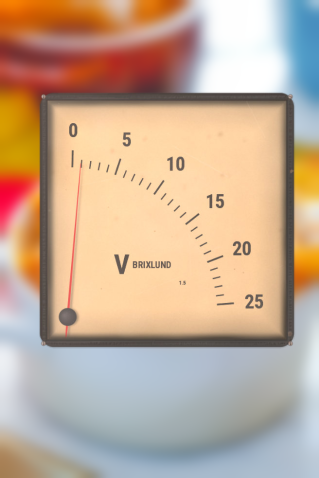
value=1 unit=V
